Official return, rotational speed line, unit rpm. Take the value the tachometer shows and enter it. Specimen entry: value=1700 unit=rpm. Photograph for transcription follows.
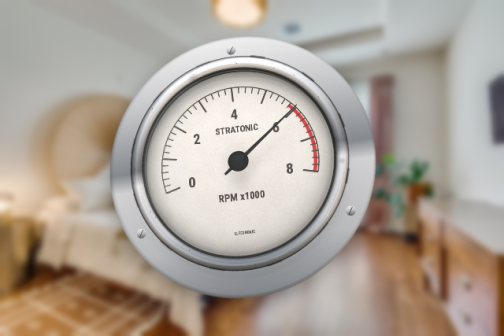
value=6000 unit=rpm
